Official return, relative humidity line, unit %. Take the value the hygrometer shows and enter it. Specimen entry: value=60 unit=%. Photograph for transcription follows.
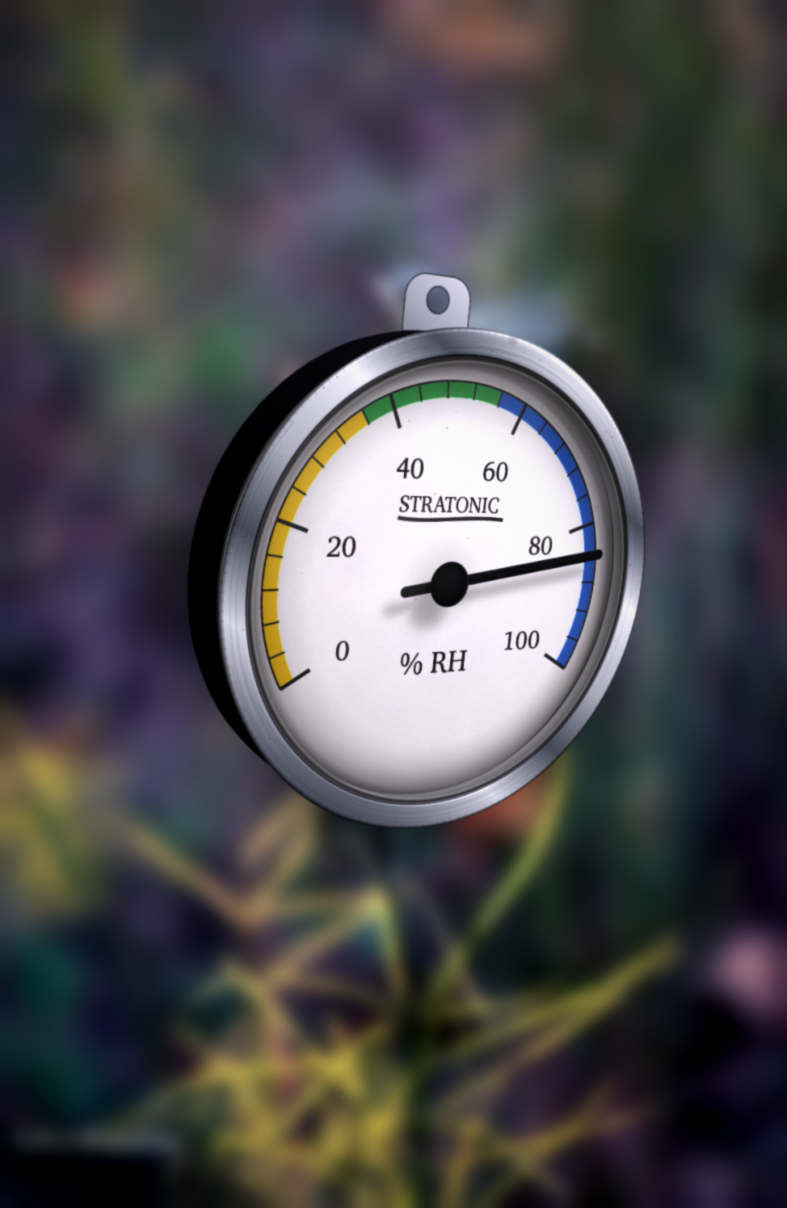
value=84 unit=%
